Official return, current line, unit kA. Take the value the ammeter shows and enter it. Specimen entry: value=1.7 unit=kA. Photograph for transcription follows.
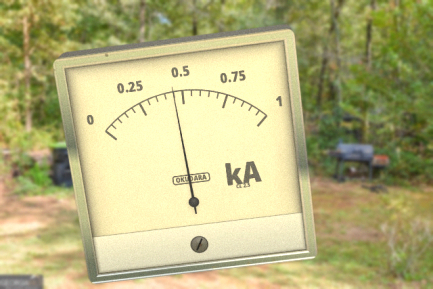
value=0.45 unit=kA
